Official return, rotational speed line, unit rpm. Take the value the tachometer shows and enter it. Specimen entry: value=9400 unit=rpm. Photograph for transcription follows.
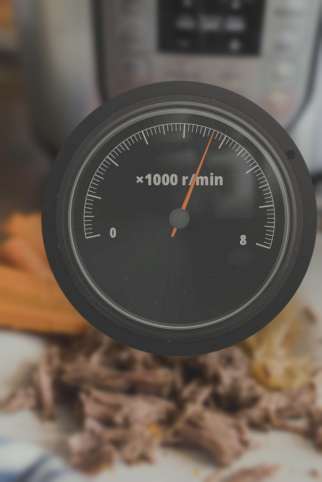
value=4700 unit=rpm
